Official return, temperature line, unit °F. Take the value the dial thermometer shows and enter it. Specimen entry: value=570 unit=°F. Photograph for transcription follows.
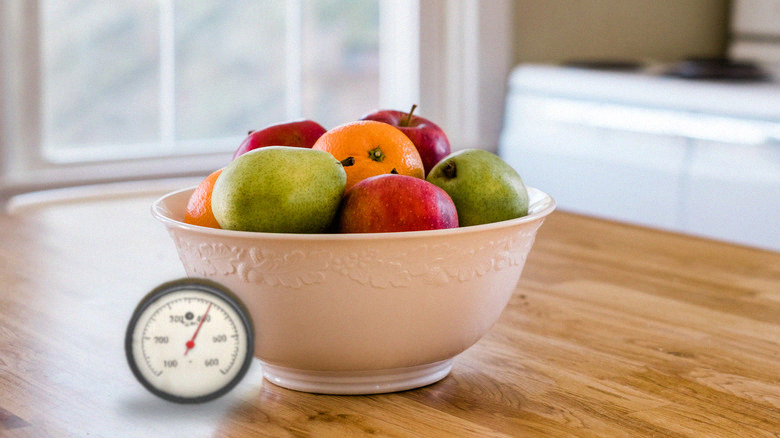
value=400 unit=°F
